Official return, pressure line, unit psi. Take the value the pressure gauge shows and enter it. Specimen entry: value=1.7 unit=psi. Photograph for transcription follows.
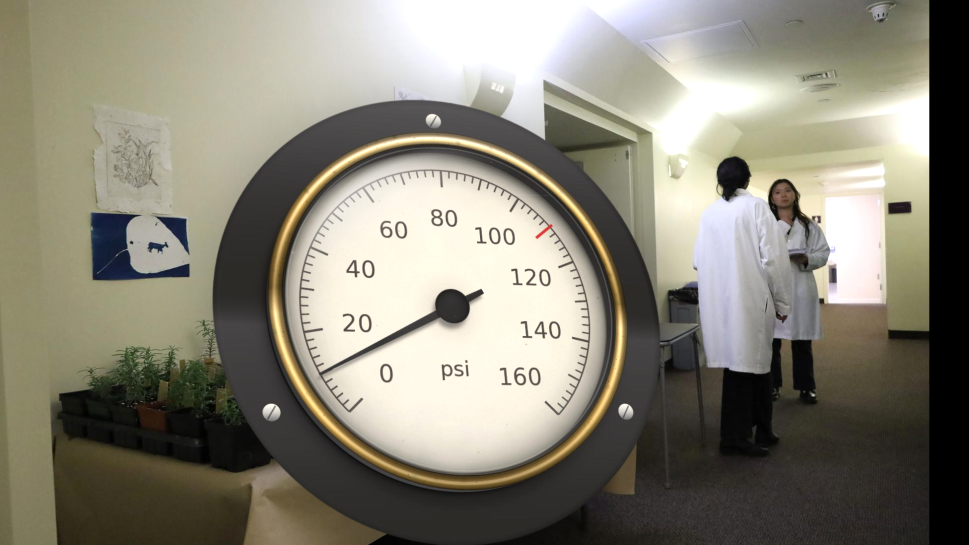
value=10 unit=psi
